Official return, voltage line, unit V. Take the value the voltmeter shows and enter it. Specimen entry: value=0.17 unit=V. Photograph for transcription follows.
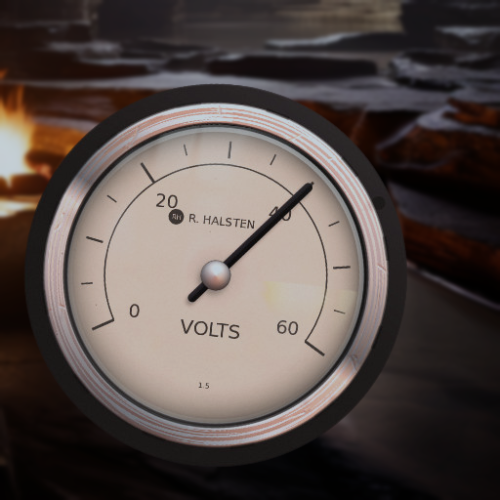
value=40 unit=V
